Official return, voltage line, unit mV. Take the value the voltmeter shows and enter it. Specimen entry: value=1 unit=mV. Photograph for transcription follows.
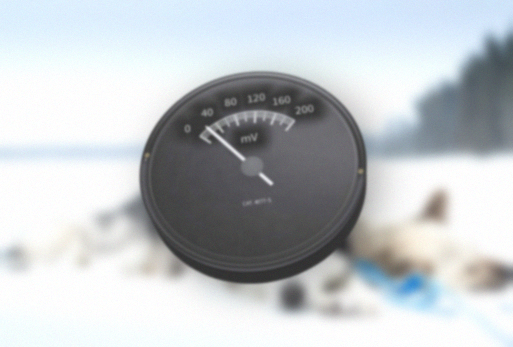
value=20 unit=mV
